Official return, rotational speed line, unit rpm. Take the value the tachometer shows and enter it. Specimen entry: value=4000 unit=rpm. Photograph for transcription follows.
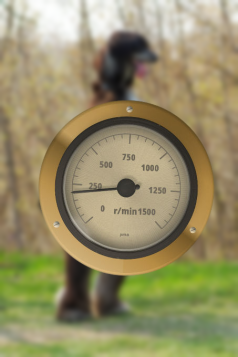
value=200 unit=rpm
